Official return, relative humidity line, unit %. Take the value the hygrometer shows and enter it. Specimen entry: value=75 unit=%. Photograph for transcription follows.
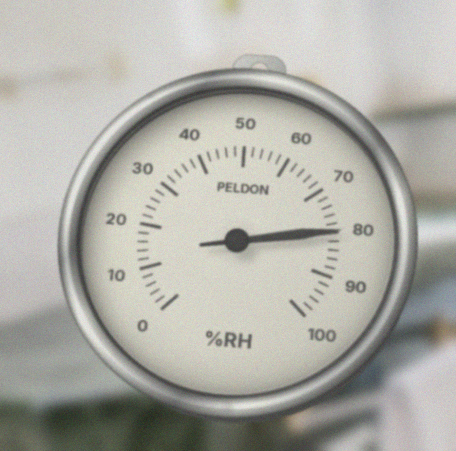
value=80 unit=%
